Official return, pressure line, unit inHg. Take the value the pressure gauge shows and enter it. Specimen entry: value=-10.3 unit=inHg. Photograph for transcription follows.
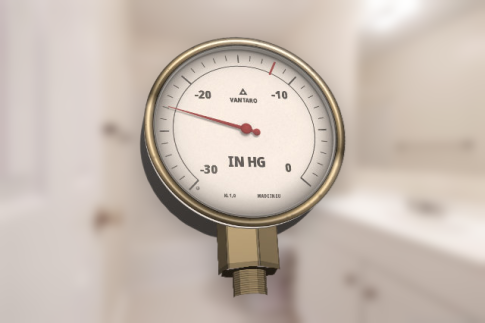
value=-23 unit=inHg
